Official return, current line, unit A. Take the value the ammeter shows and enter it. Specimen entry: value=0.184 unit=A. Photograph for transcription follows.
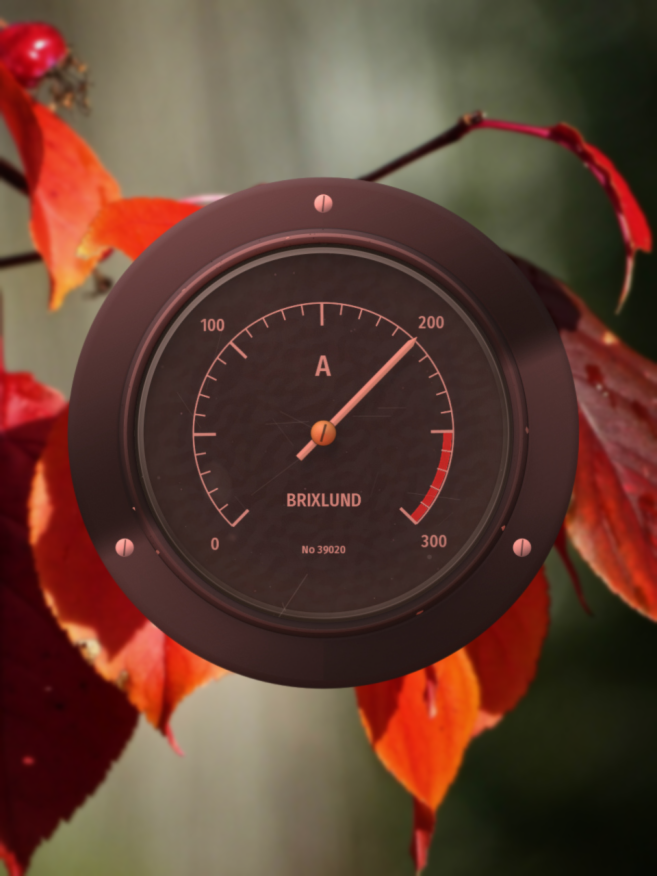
value=200 unit=A
